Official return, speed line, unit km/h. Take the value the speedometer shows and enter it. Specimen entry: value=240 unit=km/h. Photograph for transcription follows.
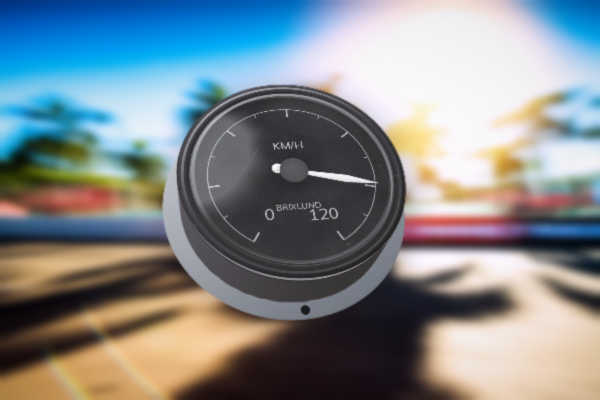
value=100 unit=km/h
